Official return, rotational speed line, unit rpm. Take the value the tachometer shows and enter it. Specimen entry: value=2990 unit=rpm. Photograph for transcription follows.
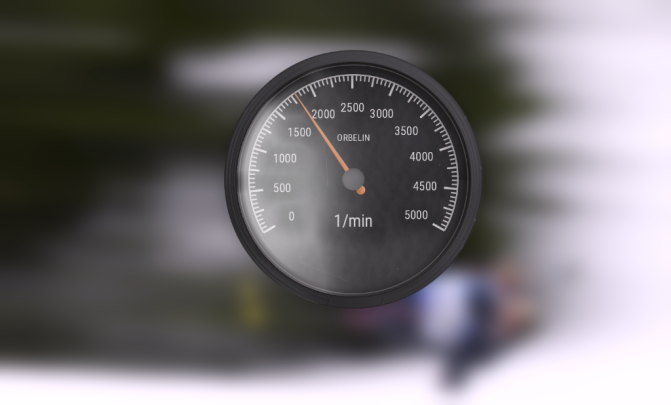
value=1800 unit=rpm
